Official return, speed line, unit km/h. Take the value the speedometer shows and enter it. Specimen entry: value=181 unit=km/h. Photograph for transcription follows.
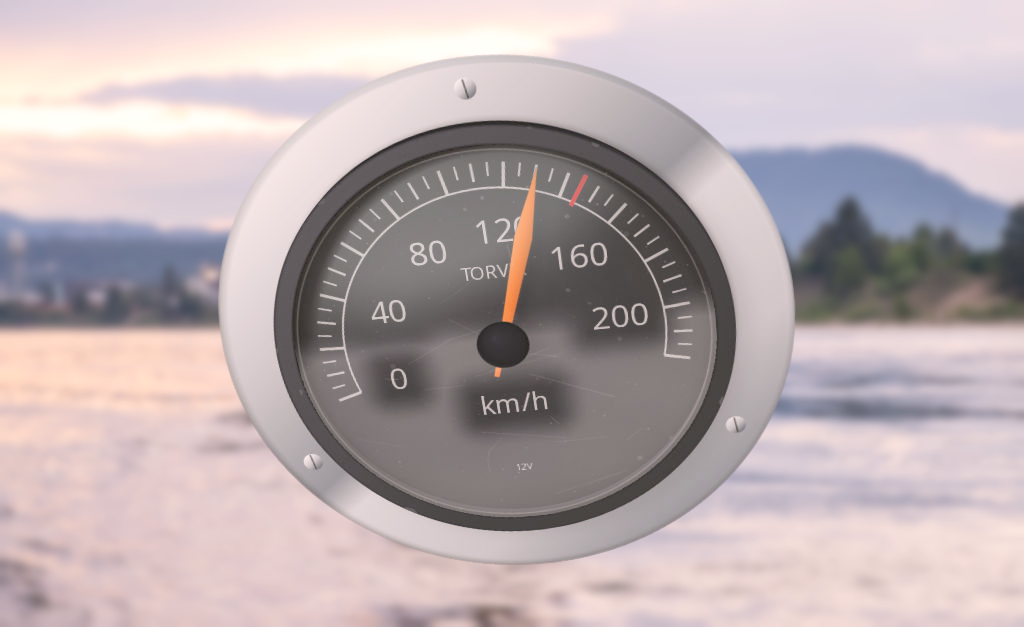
value=130 unit=km/h
